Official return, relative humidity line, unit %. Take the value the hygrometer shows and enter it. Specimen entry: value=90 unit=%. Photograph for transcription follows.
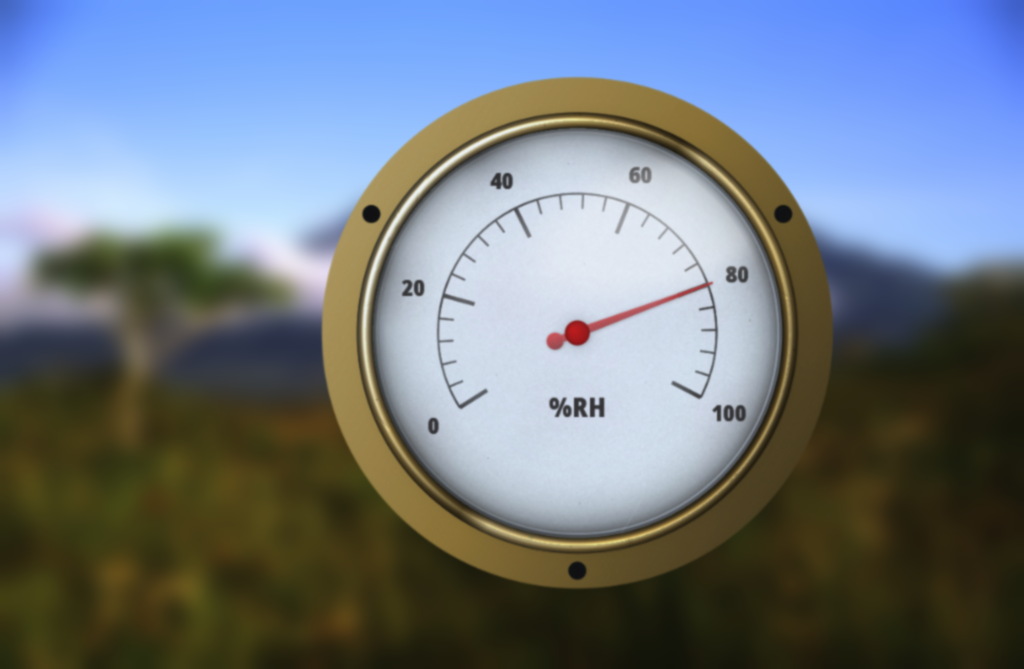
value=80 unit=%
